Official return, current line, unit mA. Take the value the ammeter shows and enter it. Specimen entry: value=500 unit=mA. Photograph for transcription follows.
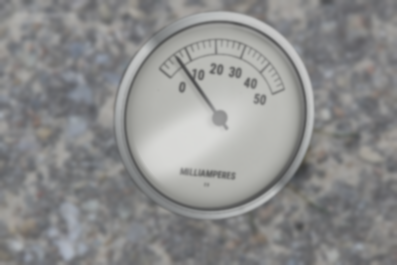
value=6 unit=mA
